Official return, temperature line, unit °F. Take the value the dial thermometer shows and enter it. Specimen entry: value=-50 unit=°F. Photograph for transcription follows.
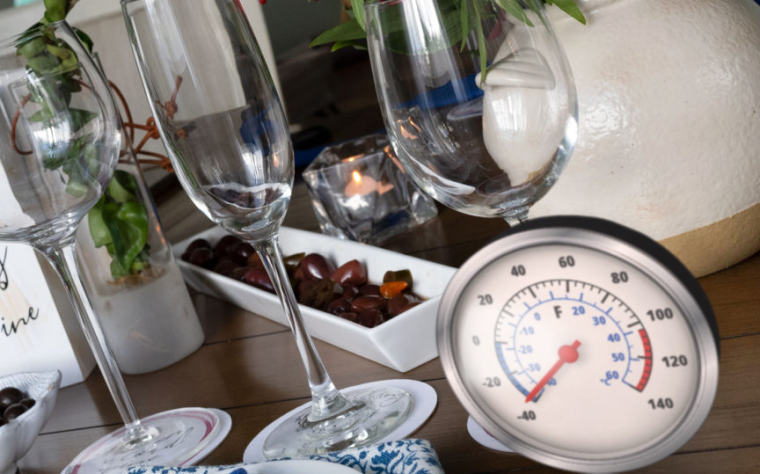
value=-36 unit=°F
